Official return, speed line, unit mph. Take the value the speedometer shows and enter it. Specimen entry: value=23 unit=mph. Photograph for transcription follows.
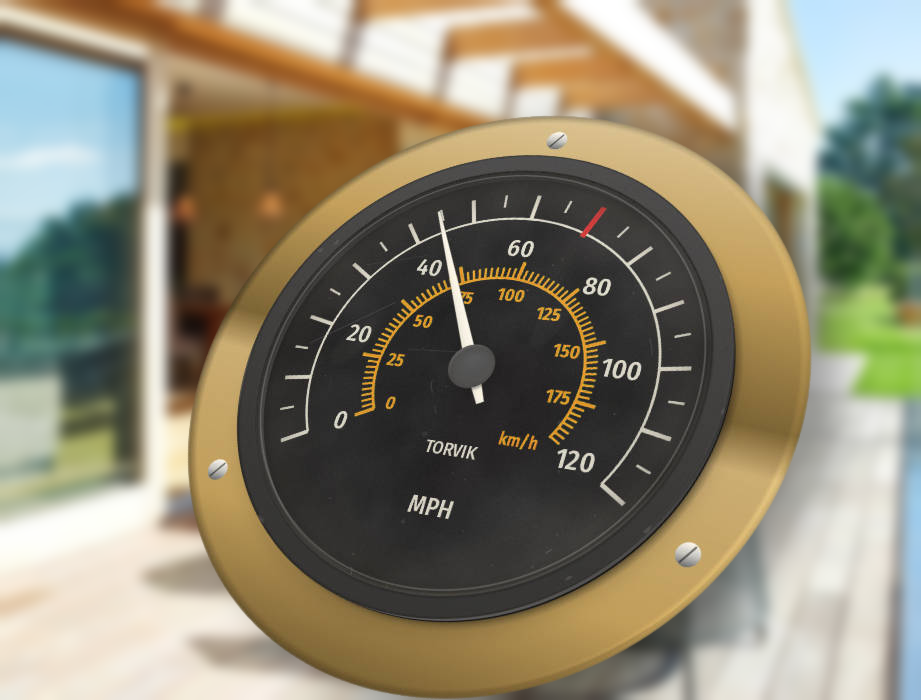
value=45 unit=mph
